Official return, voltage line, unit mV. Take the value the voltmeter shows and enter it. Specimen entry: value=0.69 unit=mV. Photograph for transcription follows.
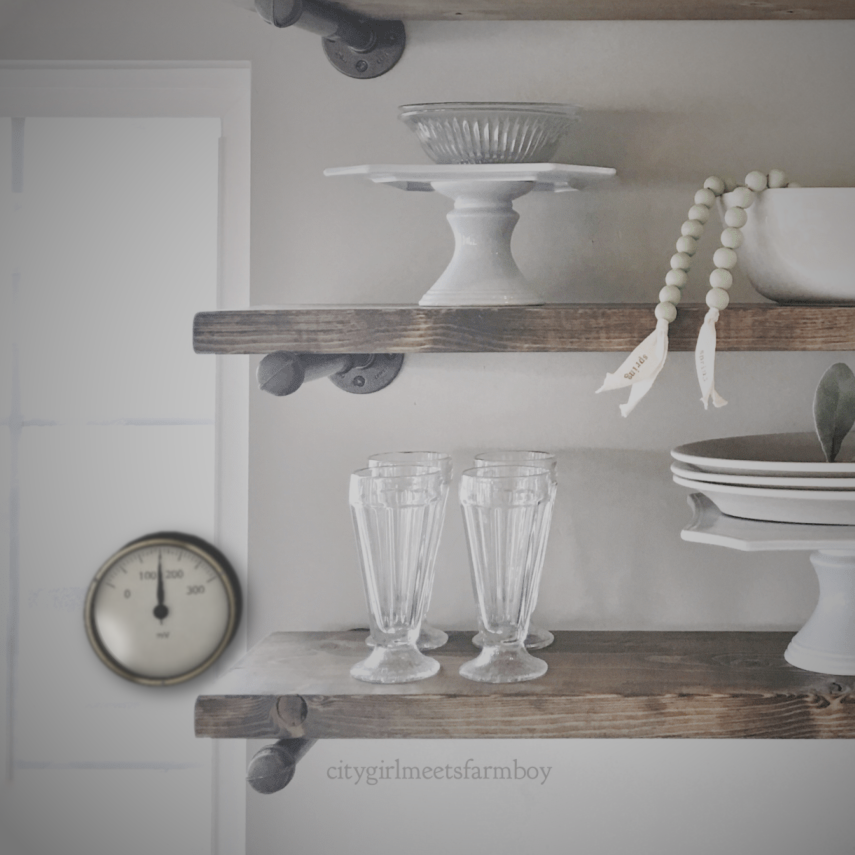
value=150 unit=mV
